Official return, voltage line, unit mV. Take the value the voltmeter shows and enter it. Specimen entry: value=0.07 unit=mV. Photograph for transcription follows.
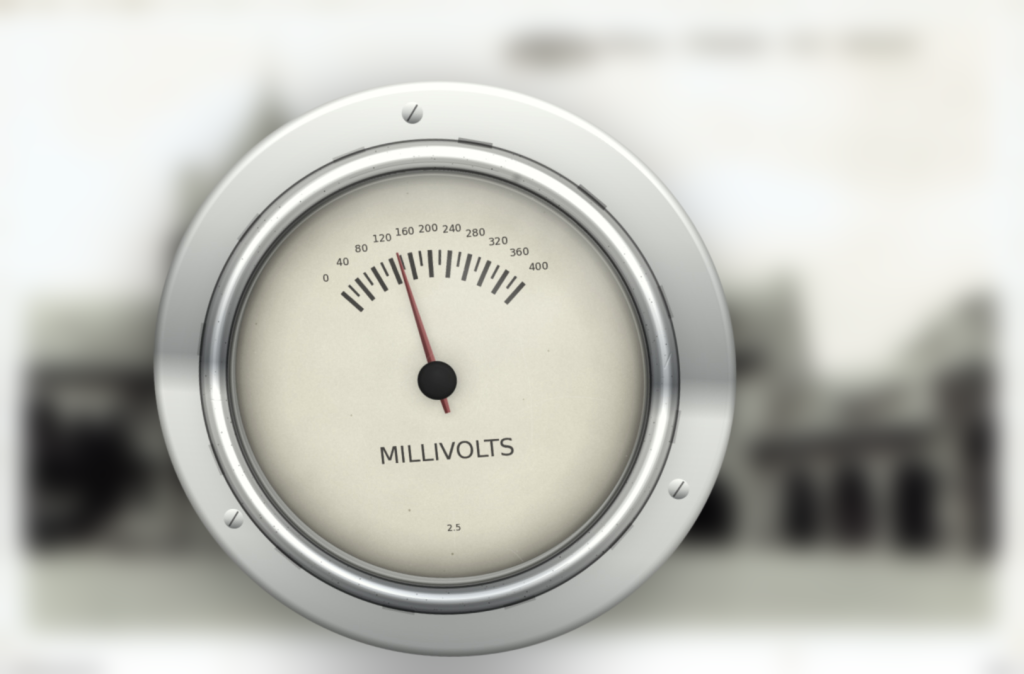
value=140 unit=mV
